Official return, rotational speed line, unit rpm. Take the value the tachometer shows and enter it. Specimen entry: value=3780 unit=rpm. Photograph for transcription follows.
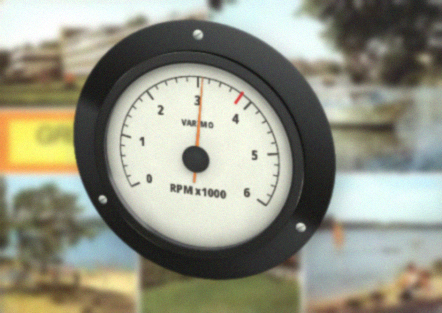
value=3100 unit=rpm
